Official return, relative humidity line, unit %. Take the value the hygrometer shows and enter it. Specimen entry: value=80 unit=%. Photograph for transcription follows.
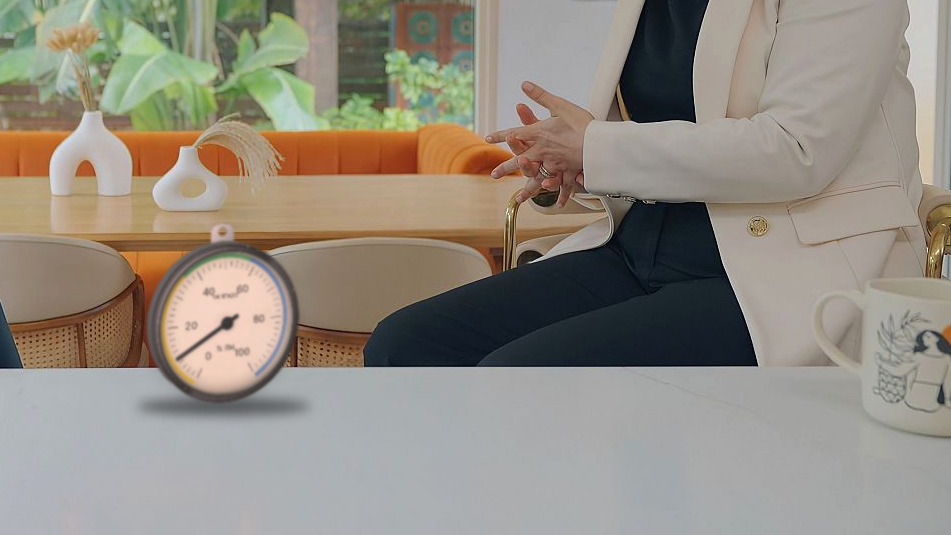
value=10 unit=%
